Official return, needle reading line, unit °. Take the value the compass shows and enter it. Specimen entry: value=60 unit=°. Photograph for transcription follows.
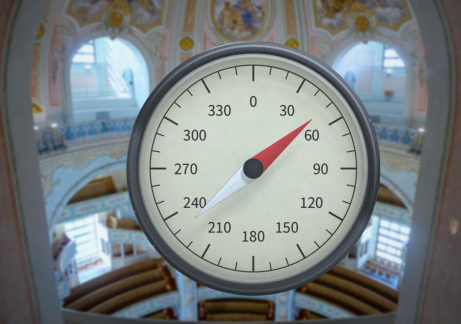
value=50 unit=°
